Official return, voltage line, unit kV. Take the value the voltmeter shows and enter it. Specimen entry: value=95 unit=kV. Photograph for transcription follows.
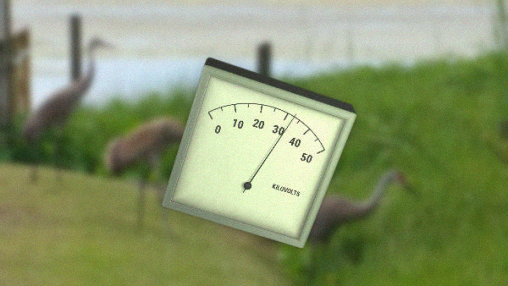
value=32.5 unit=kV
